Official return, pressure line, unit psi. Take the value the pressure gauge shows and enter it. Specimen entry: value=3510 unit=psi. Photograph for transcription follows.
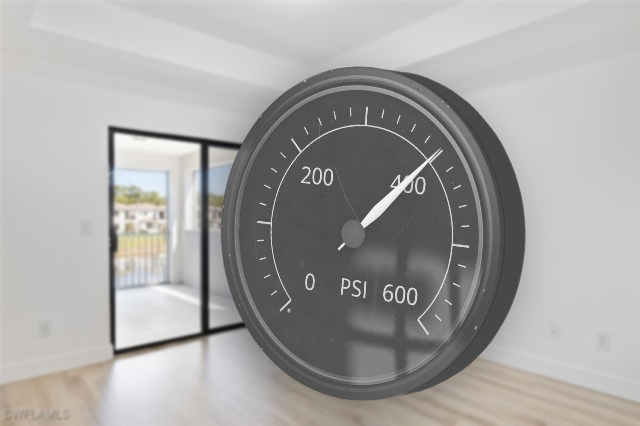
value=400 unit=psi
